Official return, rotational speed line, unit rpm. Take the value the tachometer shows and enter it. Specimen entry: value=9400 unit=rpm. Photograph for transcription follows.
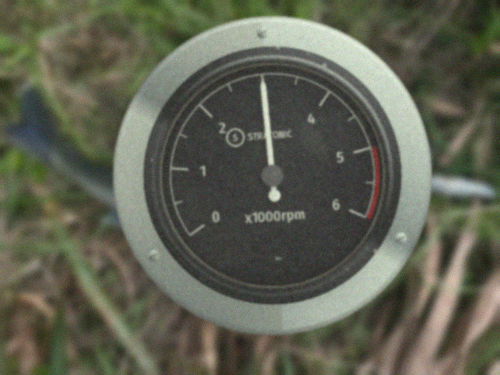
value=3000 unit=rpm
